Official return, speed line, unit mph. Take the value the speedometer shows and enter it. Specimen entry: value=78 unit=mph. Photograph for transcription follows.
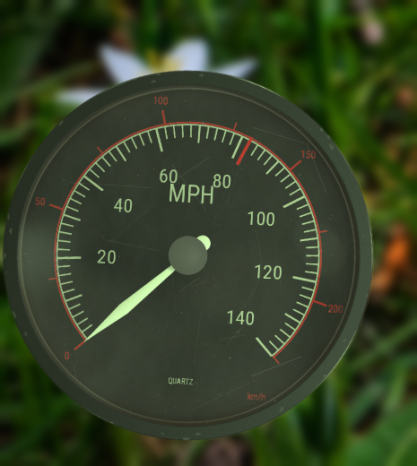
value=0 unit=mph
